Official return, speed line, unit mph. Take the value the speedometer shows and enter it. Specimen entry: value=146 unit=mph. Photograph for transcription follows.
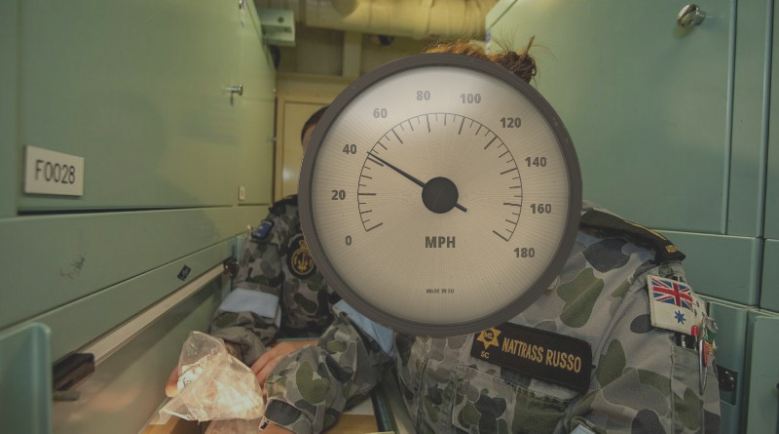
value=42.5 unit=mph
